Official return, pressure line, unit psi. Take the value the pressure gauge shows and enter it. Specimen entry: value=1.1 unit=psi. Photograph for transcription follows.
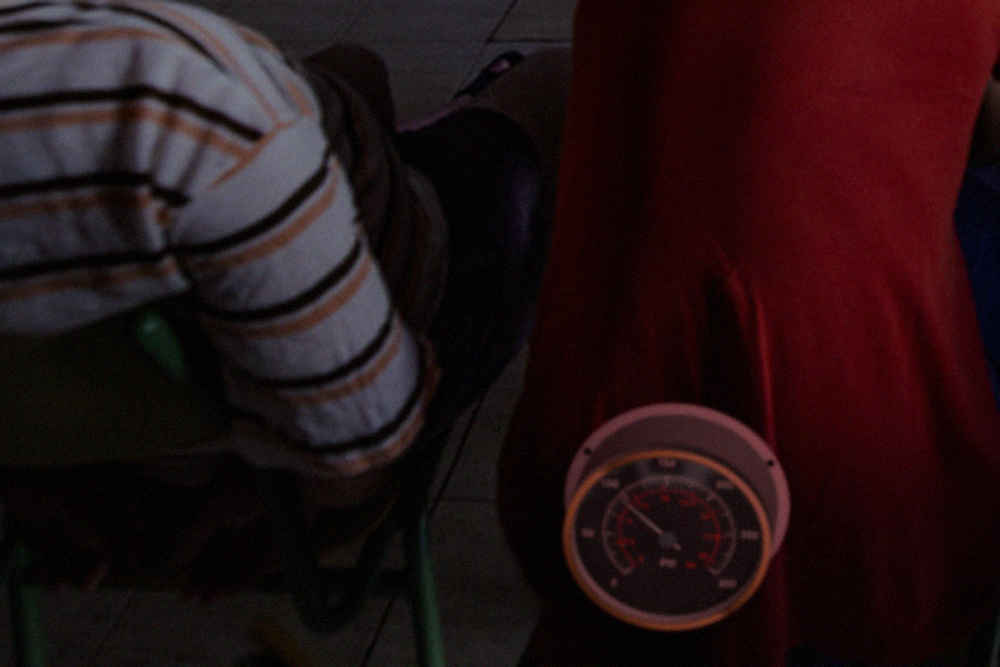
value=100 unit=psi
